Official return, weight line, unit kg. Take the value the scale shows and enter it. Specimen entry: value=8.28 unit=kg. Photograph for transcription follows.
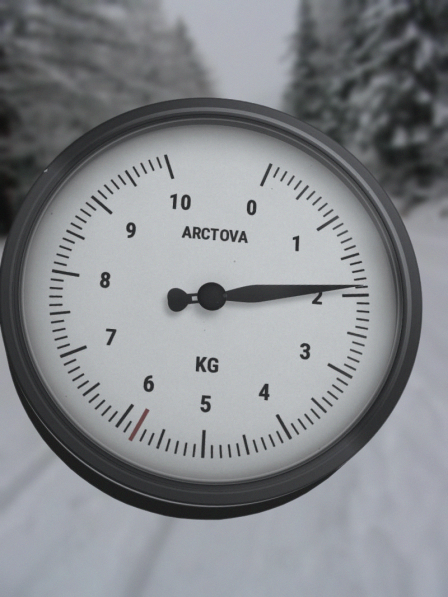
value=1.9 unit=kg
